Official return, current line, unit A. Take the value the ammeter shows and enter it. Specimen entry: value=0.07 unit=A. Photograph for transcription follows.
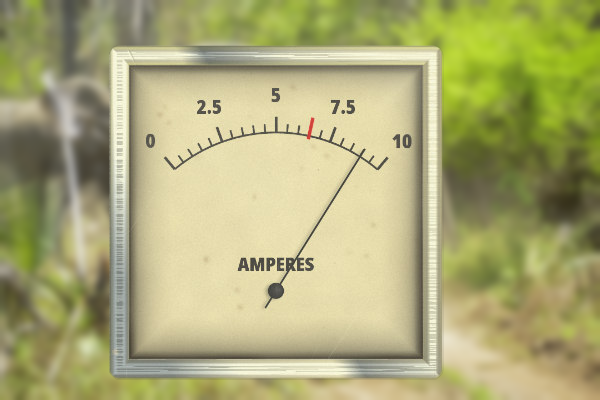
value=9 unit=A
